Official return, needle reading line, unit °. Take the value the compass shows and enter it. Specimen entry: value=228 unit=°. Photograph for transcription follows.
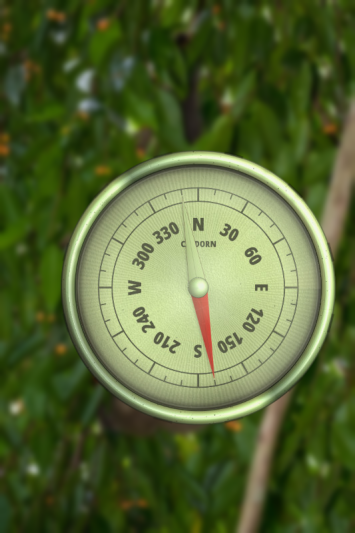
value=170 unit=°
